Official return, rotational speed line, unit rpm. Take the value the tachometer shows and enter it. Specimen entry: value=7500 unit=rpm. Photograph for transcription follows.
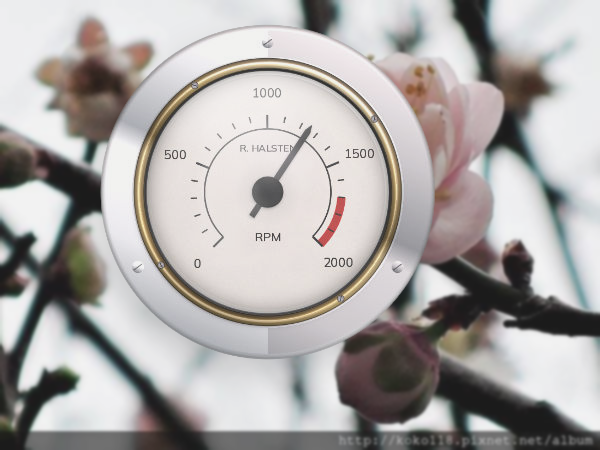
value=1250 unit=rpm
